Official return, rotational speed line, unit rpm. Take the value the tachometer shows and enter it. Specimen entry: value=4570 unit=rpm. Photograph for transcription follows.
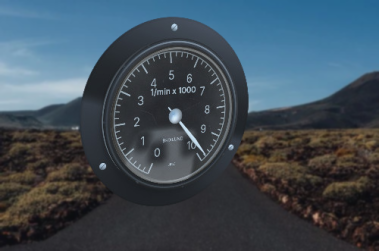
value=9800 unit=rpm
